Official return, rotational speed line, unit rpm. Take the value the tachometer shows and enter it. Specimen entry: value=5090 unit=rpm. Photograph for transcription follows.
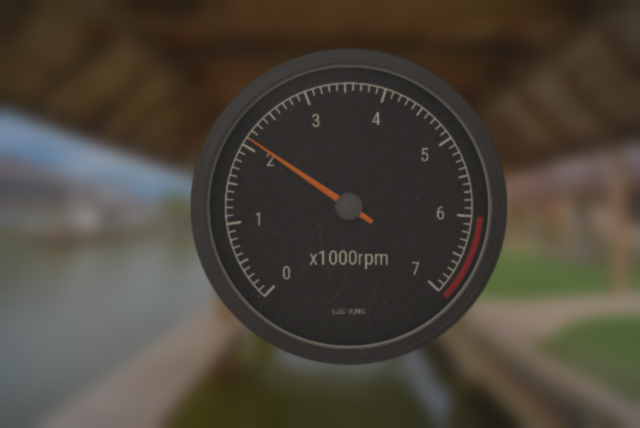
value=2100 unit=rpm
